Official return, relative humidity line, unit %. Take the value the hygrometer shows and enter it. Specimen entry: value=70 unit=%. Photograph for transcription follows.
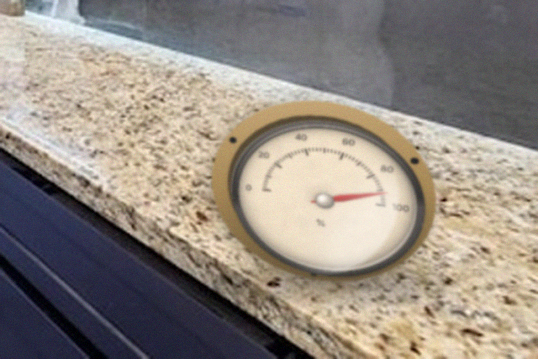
value=90 unit=%
